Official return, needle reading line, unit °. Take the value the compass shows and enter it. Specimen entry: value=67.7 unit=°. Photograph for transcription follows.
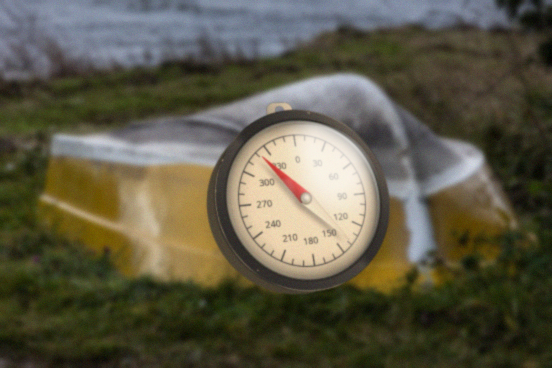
value=320 unit=°
